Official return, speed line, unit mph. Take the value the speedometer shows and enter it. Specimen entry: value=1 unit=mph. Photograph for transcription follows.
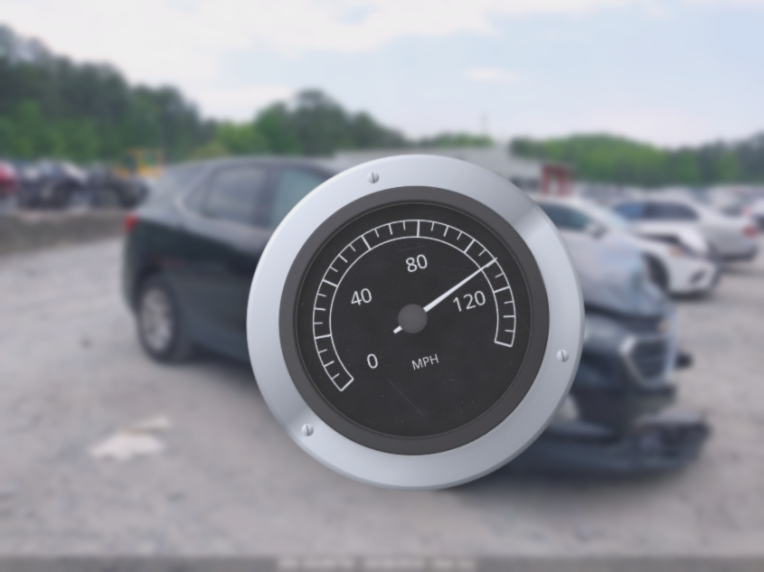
value=110 unit=mph
